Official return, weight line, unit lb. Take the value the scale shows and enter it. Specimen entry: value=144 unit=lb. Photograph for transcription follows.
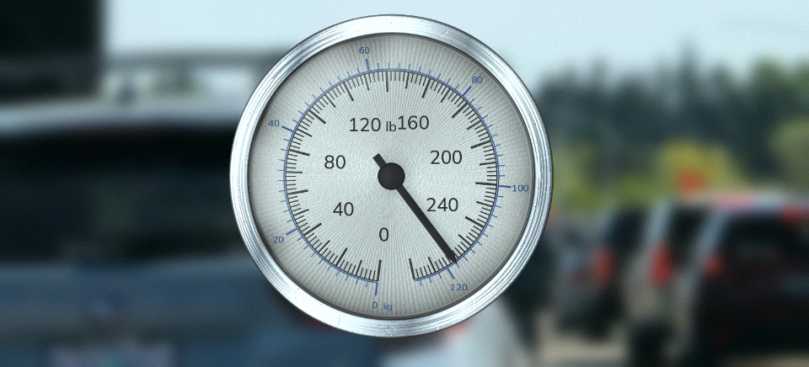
value=260 unit=lb
